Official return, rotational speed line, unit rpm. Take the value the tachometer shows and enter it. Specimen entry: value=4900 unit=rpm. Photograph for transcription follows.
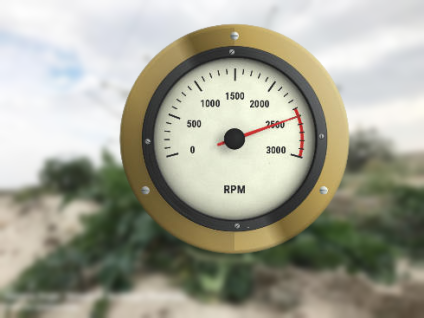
value=2500 unit=rpm
